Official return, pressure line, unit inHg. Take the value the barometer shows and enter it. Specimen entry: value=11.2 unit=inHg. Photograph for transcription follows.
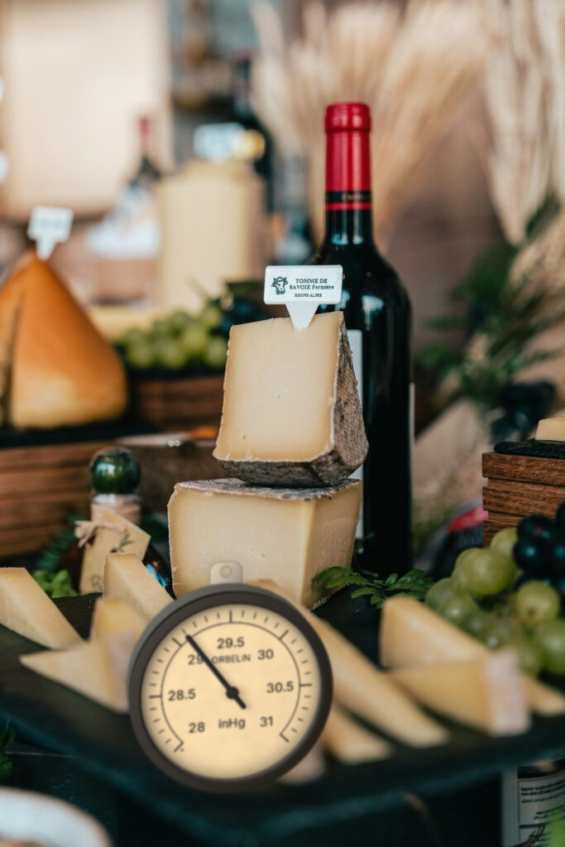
value=29.1 unit=inHg
